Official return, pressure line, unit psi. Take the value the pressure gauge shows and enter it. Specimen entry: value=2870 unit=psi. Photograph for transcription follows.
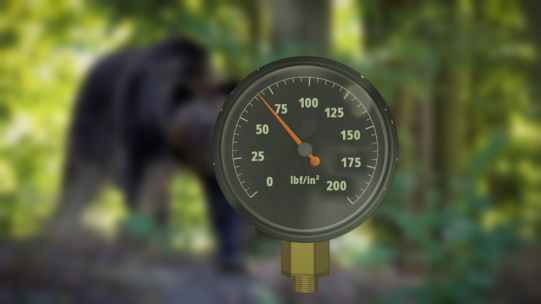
value=67.5 unit=psi
